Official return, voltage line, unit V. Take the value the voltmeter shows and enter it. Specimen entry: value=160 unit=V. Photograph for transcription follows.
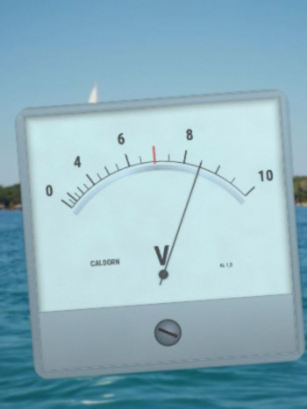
value=8.5 unit=V
